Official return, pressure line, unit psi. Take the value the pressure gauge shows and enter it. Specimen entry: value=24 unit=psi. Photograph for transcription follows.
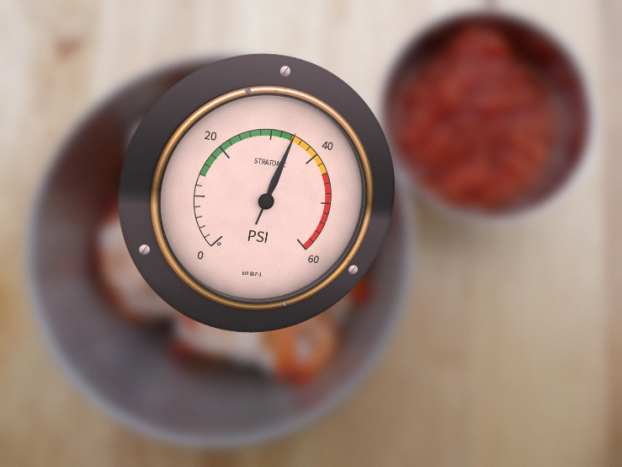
value=34 unit=psi
